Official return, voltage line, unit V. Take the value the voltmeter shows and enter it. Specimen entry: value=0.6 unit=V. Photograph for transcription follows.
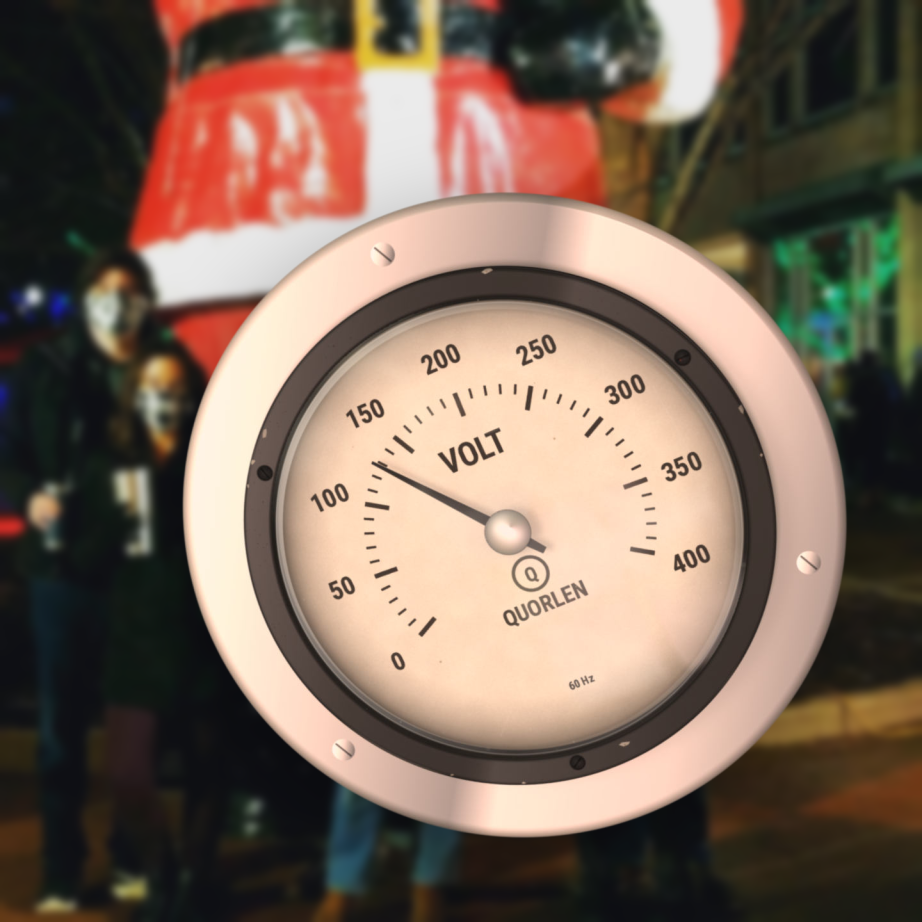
value=130 unit=V
